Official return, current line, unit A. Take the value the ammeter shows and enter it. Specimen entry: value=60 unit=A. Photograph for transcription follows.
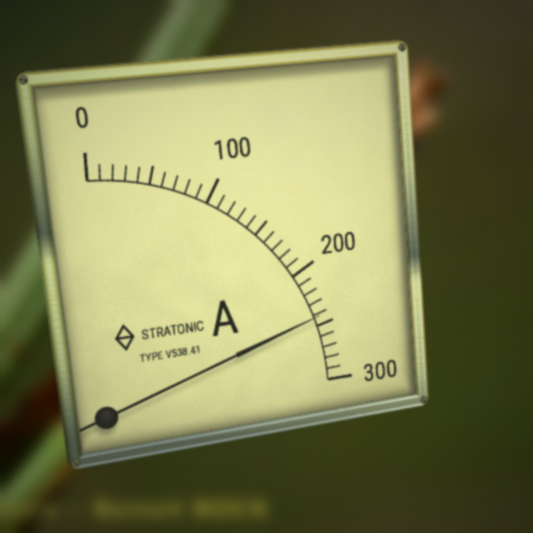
value=240 unit=A
